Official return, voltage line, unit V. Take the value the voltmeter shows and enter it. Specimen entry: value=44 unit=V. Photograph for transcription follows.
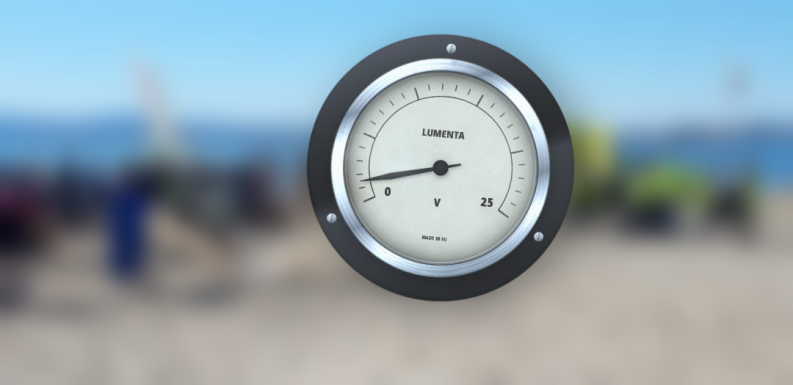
value=1.5 unit=V
